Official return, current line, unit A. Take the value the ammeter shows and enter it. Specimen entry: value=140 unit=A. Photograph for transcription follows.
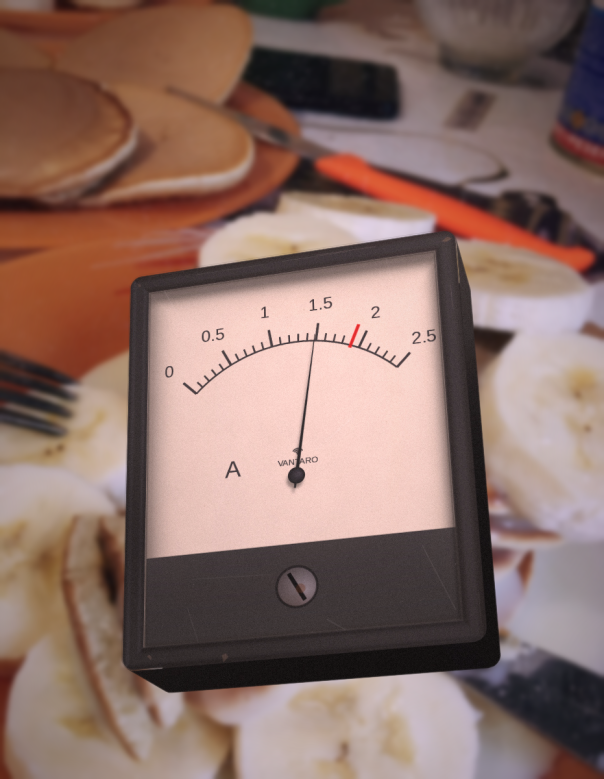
value=1.5 unit=A
